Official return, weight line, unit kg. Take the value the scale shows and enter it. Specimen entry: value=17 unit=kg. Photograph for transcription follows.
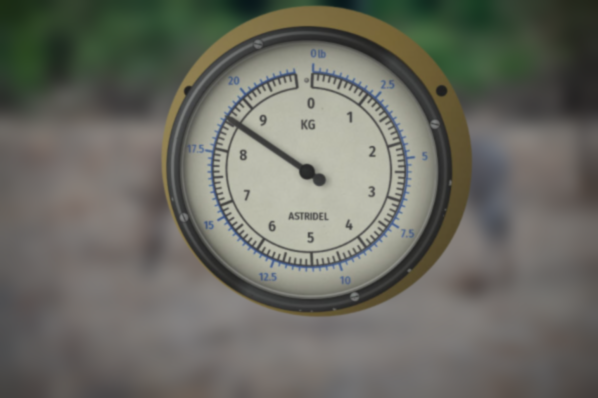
value=8.6 unit=kg
